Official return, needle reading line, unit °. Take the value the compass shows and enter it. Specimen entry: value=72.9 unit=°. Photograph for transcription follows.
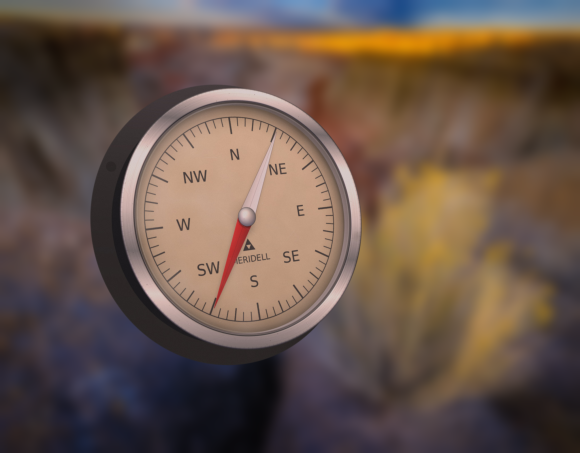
value=210 unit=°
